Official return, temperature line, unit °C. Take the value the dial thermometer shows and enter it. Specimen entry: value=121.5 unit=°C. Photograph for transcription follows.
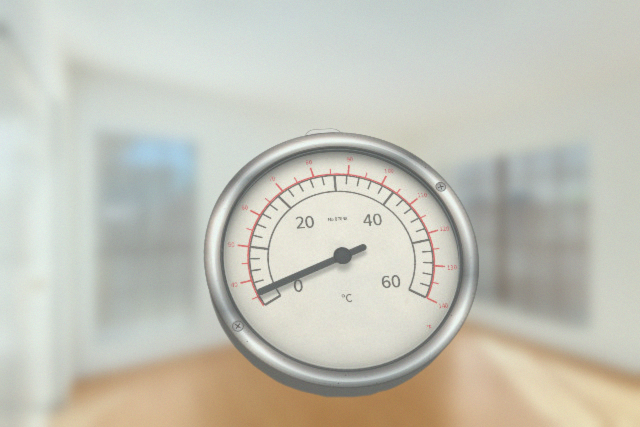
value=2 unit=°C
